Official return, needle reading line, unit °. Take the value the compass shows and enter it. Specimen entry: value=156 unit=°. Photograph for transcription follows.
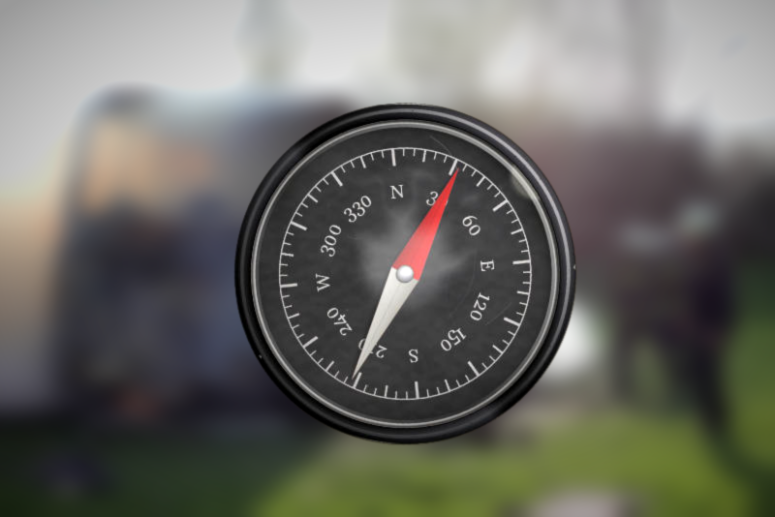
value=32.5 unit=°
